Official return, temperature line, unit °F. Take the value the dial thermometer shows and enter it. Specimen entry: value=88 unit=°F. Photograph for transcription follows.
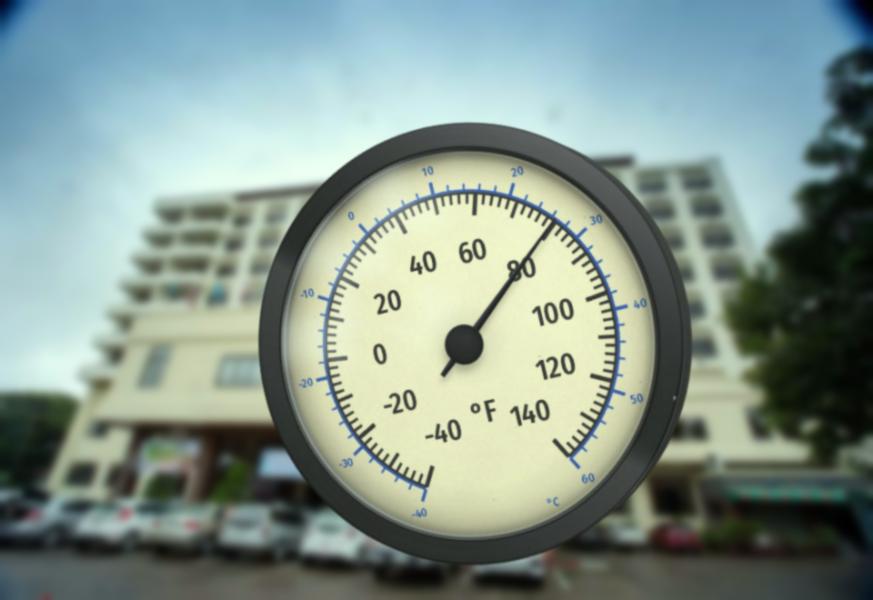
value=80 unit=°F
